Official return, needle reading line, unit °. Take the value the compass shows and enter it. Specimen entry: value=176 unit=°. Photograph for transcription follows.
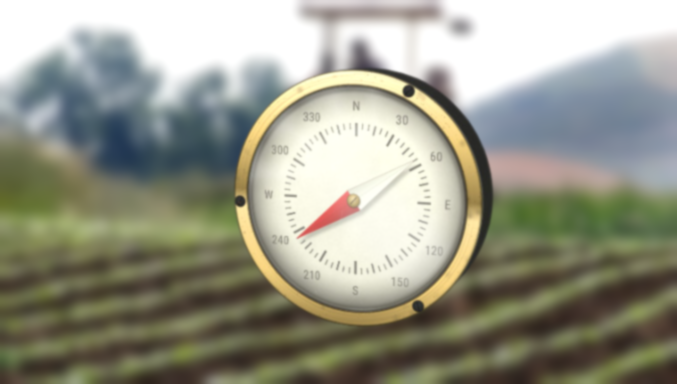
value=235 unit=°
